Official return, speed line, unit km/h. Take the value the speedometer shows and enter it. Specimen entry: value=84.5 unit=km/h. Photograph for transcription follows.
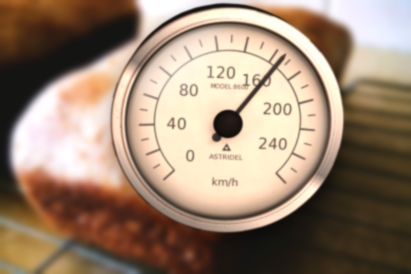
value=165 unit=km/h
